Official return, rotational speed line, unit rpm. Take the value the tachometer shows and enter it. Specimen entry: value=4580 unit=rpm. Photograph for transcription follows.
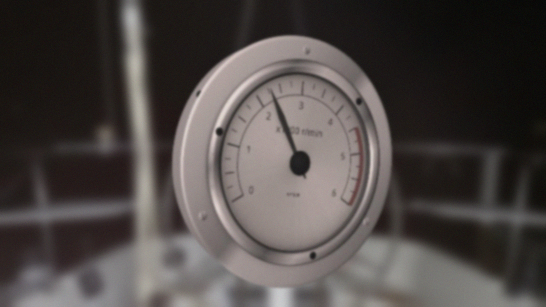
value=2250 unit=rpm
